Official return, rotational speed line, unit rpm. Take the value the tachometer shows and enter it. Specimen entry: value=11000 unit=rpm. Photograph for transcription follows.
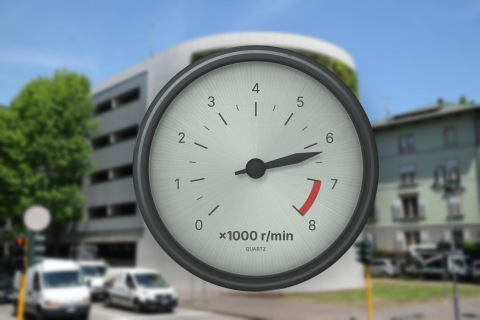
value=6250 unit=rpm
